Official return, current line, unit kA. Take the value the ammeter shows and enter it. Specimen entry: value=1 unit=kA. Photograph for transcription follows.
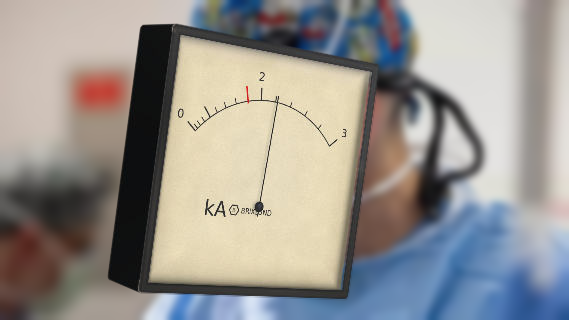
value=2.2 unit=kA
